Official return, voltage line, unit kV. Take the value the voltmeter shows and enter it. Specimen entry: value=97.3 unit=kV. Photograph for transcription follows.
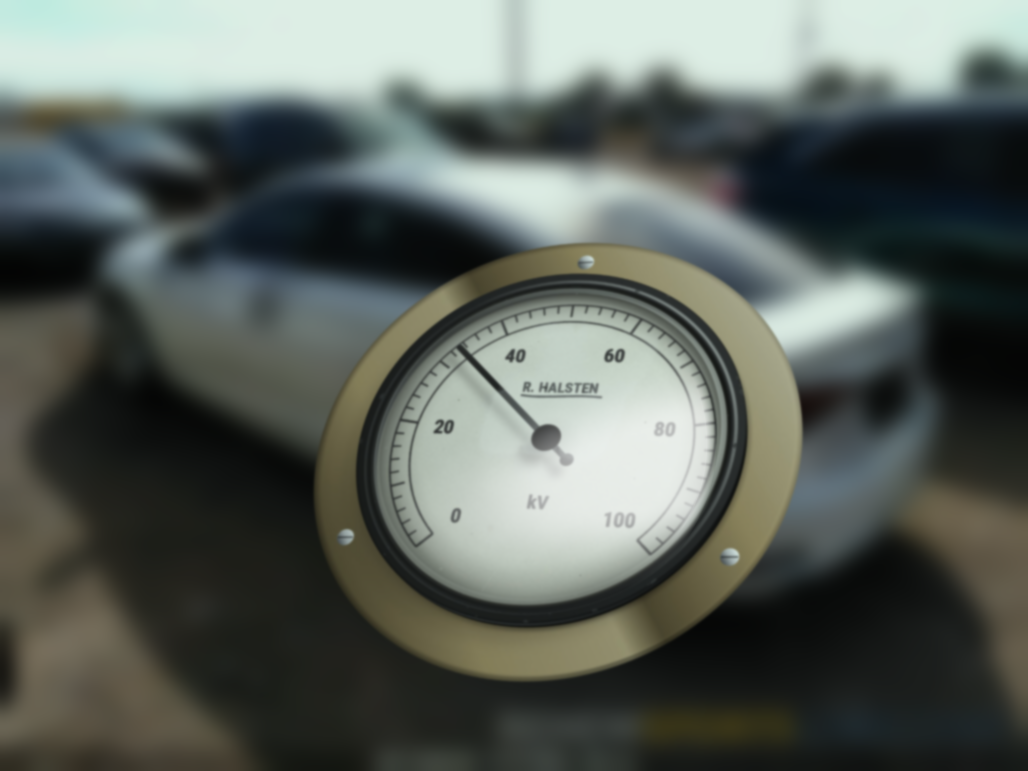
value=33 unit=kV
